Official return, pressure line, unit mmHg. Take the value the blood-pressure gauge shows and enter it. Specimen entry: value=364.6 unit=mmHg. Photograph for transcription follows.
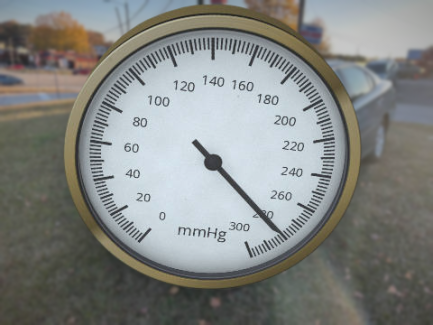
value=280 unit=mmHg
